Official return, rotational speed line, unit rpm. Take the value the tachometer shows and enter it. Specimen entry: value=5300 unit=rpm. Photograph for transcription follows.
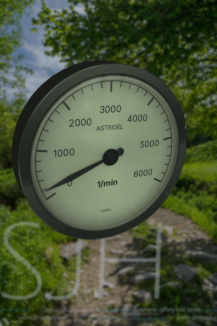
value=200 unit=rpm
